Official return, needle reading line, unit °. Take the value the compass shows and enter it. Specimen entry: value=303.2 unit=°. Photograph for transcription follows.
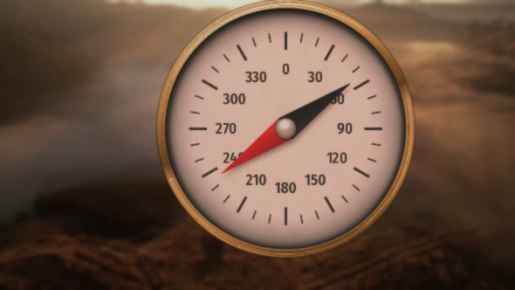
value=235 unit=°
